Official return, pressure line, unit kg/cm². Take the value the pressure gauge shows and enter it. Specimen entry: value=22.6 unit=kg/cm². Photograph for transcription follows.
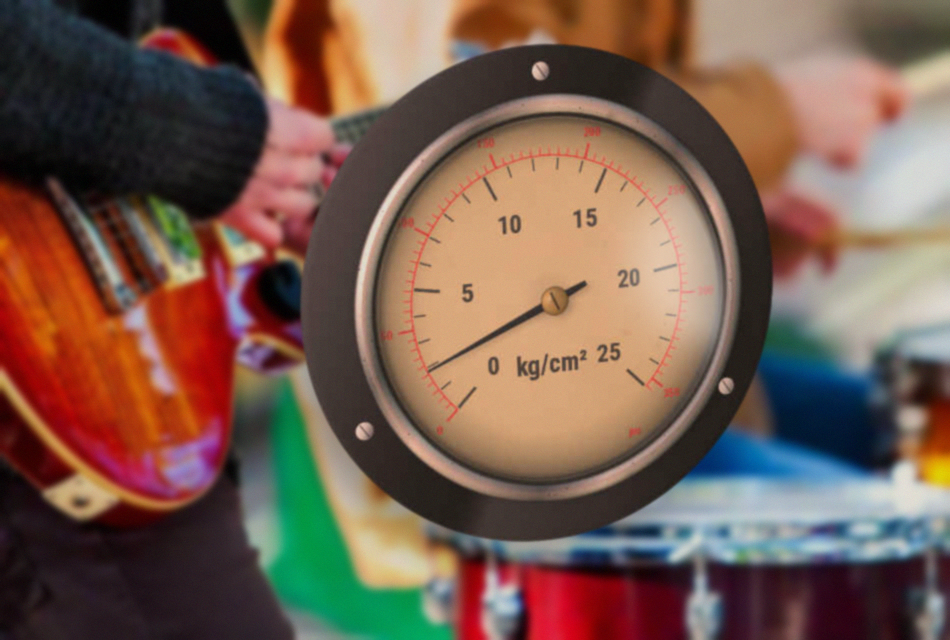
value=2 unit=kg/cm²
